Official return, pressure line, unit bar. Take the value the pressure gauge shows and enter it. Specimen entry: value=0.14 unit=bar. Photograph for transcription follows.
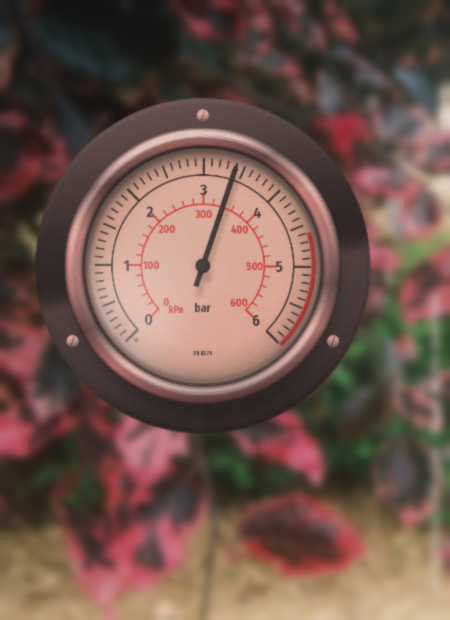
value=3.4 unit=bar
